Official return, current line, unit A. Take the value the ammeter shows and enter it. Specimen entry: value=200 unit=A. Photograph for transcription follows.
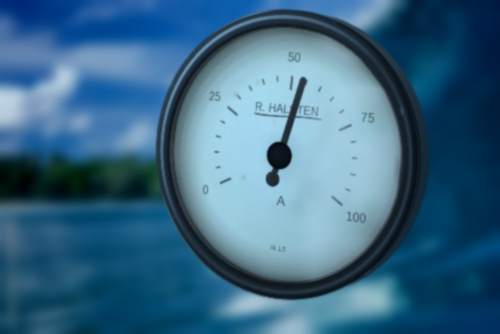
value=55 unit=A
